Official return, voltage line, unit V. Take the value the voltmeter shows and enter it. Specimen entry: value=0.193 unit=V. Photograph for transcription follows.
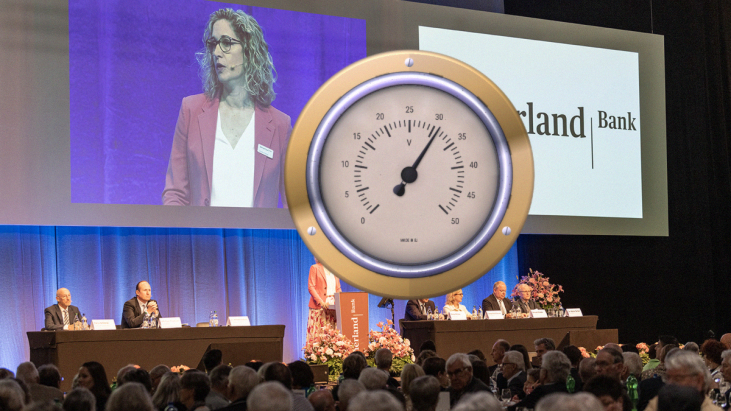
value=31 unit=V
